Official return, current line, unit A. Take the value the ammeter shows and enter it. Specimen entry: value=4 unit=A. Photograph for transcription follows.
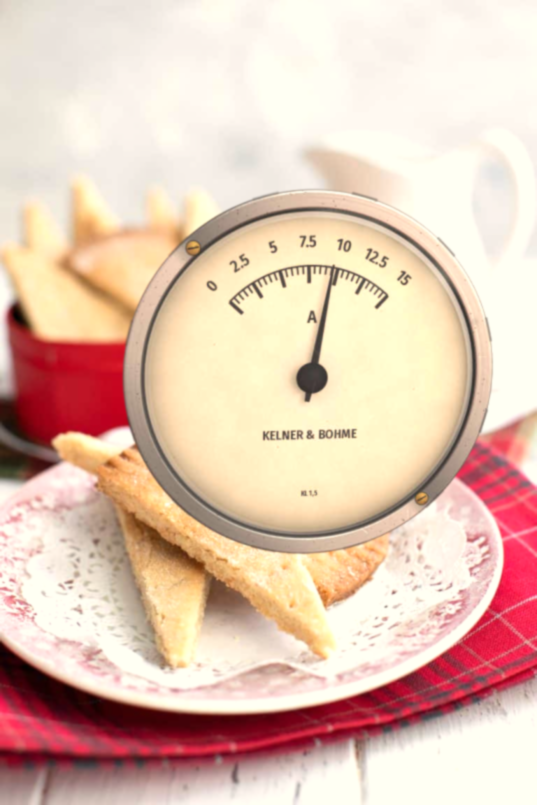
value=9.5 unit=A
